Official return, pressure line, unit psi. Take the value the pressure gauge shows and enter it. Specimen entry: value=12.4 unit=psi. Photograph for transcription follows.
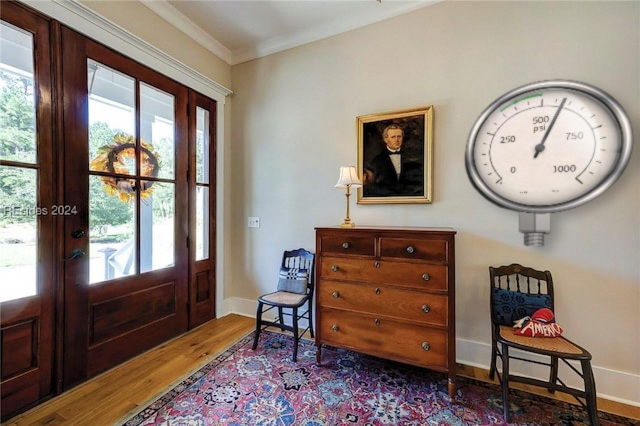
value=575 unit=psi
